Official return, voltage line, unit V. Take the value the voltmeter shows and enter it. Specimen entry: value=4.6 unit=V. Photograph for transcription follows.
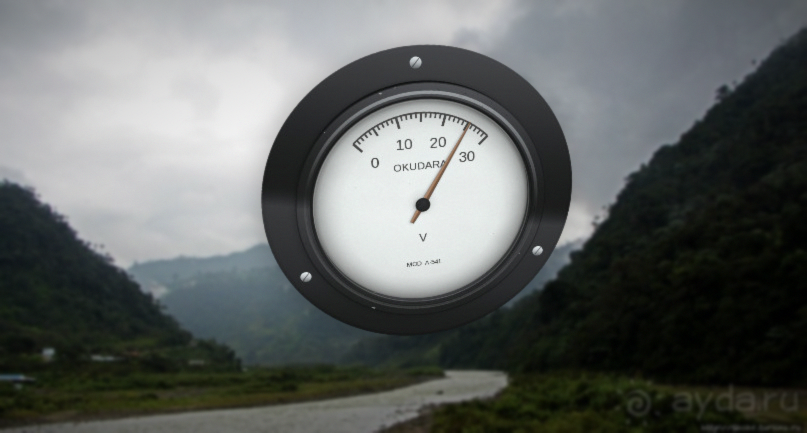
value=25 unit=V
